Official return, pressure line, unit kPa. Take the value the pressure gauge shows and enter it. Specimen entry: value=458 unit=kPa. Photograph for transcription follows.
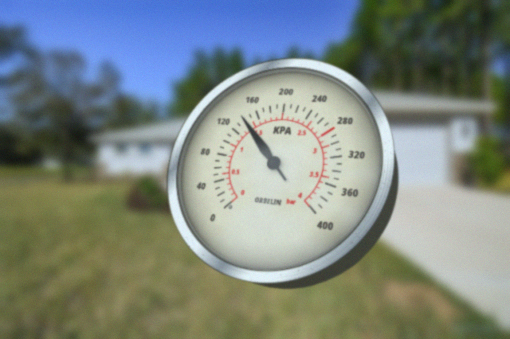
value=140 unit=kPa
